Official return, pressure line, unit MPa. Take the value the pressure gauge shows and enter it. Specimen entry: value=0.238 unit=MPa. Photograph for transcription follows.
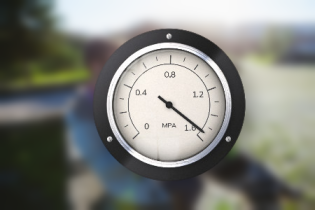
value=1.55 unit=MPa
